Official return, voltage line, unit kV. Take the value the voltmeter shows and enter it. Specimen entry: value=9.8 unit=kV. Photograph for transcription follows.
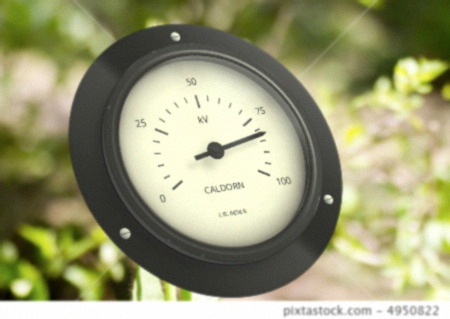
value=82.5 unit=kV
